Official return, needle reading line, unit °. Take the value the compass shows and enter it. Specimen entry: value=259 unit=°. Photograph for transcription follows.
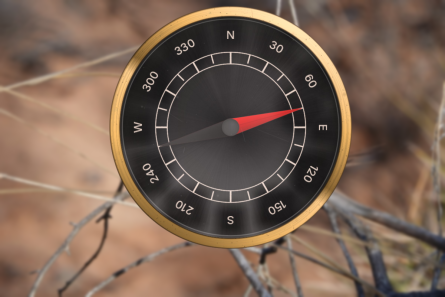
value=75 unit=°
